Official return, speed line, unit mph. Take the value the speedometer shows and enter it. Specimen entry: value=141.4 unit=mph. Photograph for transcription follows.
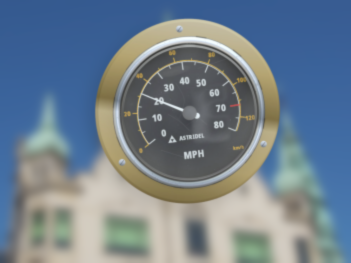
value=20 unit=mph
